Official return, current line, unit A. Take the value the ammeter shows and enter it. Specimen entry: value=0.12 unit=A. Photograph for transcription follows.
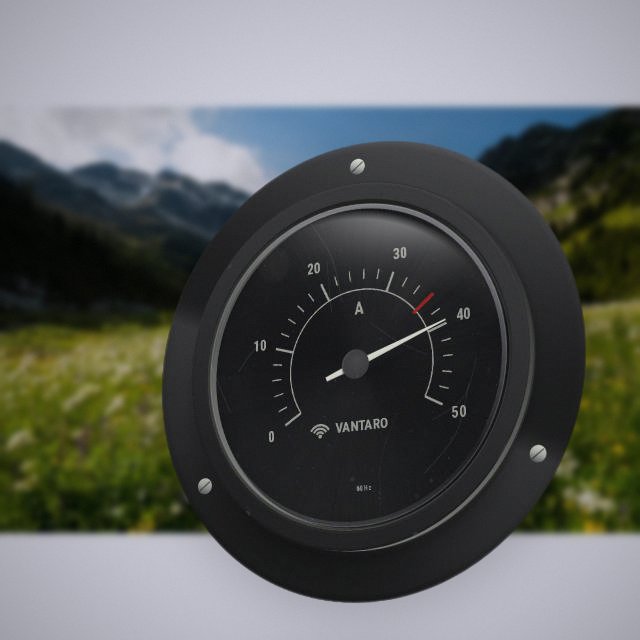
value=40 unit=A
